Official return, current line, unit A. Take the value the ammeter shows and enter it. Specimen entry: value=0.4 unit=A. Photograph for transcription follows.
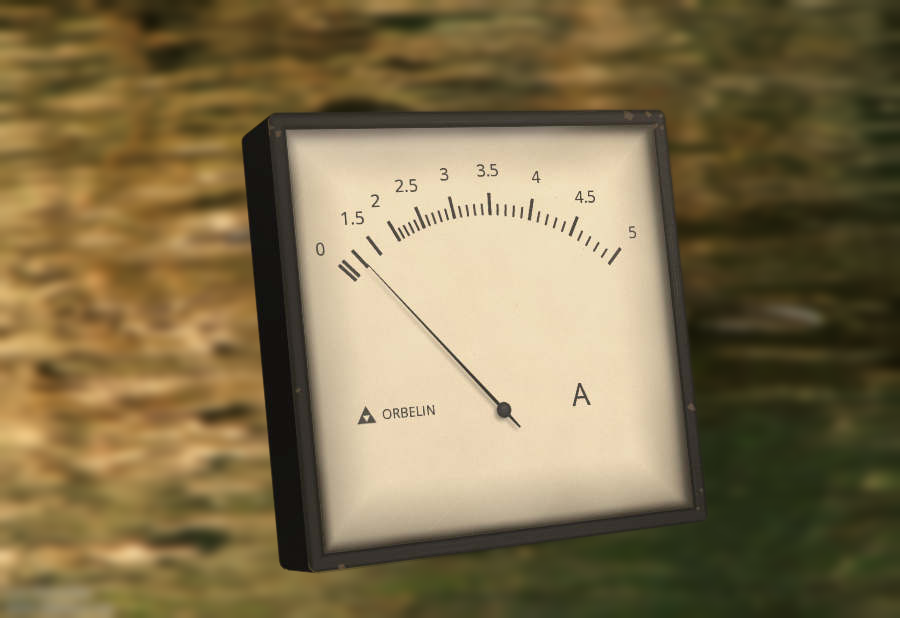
value=1 unit=A
